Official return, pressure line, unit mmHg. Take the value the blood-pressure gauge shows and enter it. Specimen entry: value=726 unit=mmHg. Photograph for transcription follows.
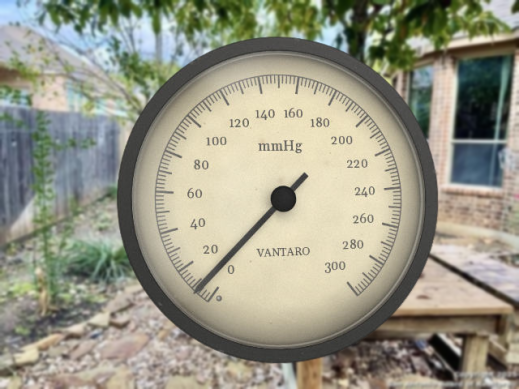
value=8 unit=mmHg
